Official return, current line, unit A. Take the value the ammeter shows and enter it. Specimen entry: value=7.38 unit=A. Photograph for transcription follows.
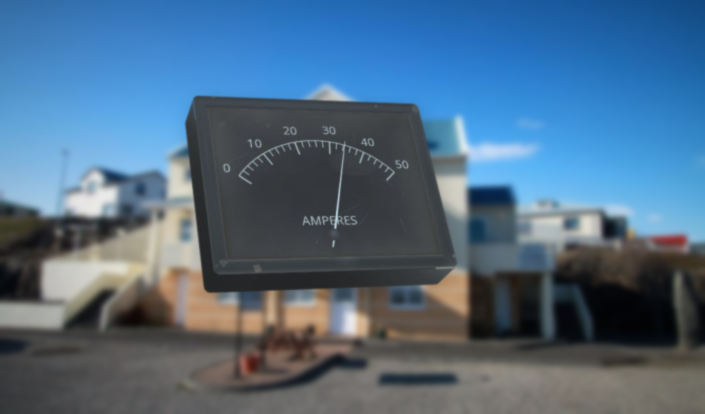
value=34 unit=A
